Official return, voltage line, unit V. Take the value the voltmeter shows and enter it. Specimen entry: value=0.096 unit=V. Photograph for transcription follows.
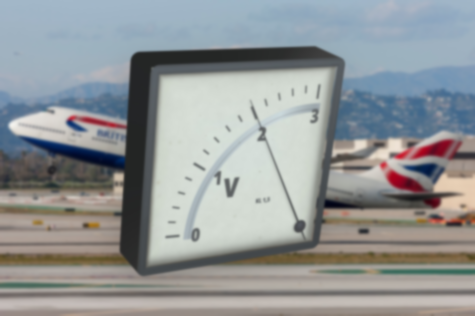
value=2 unit=V
